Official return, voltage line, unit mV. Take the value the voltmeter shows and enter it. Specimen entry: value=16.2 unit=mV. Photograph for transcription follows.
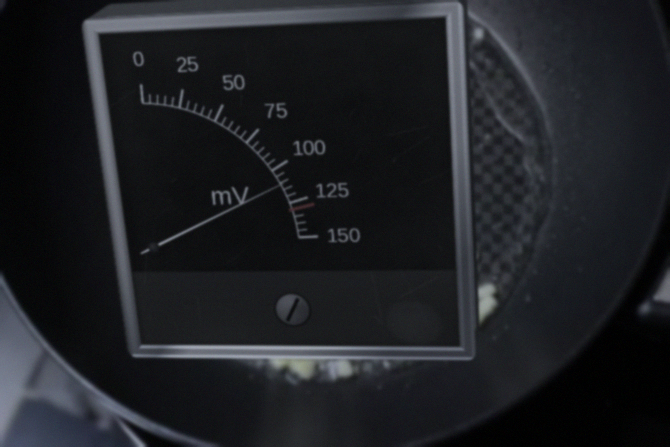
value=110 unit=mV
